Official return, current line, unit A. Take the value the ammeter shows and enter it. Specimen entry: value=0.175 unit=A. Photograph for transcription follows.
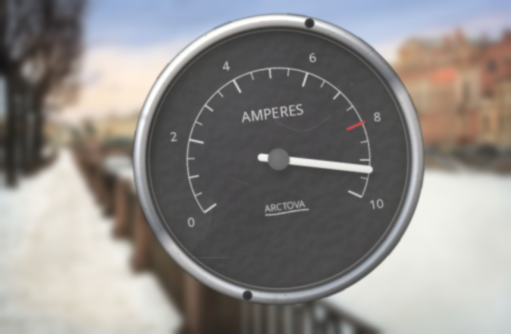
value=9.25 unit=A
